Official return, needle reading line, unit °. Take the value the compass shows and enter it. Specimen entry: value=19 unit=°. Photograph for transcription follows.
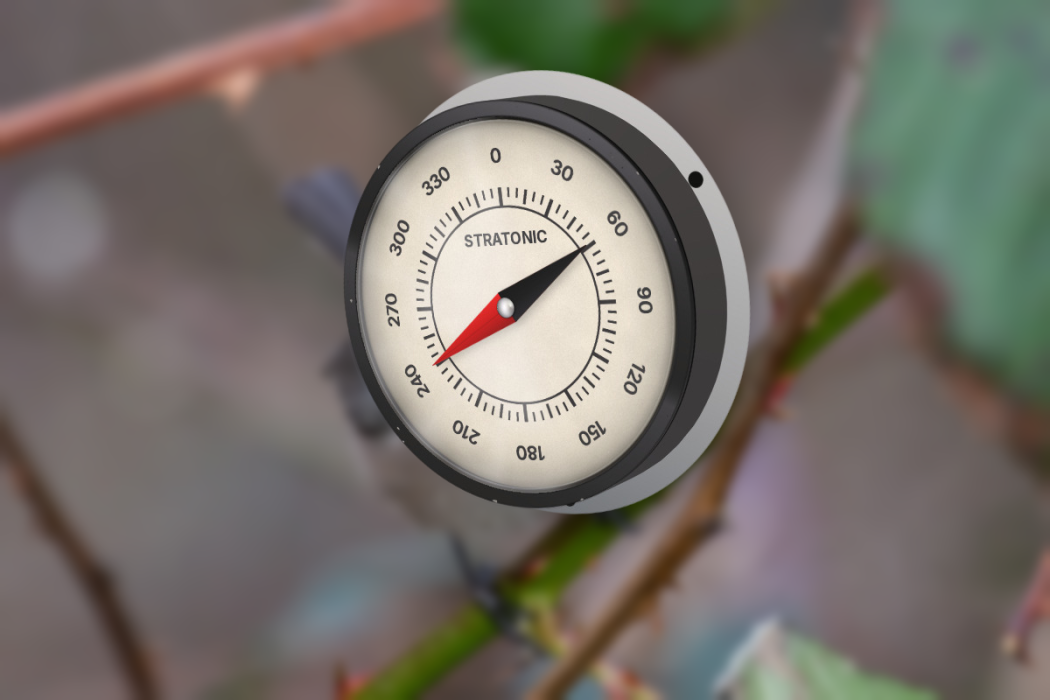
value=240 unit=°
